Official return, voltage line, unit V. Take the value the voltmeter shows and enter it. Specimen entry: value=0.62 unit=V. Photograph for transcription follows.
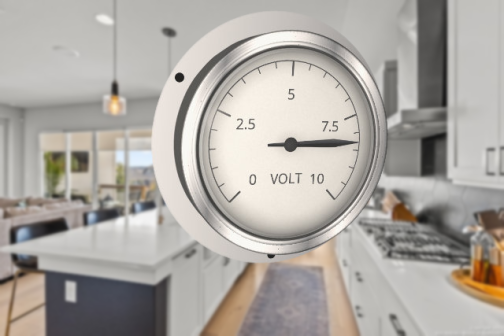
value=8.25 unit=V
